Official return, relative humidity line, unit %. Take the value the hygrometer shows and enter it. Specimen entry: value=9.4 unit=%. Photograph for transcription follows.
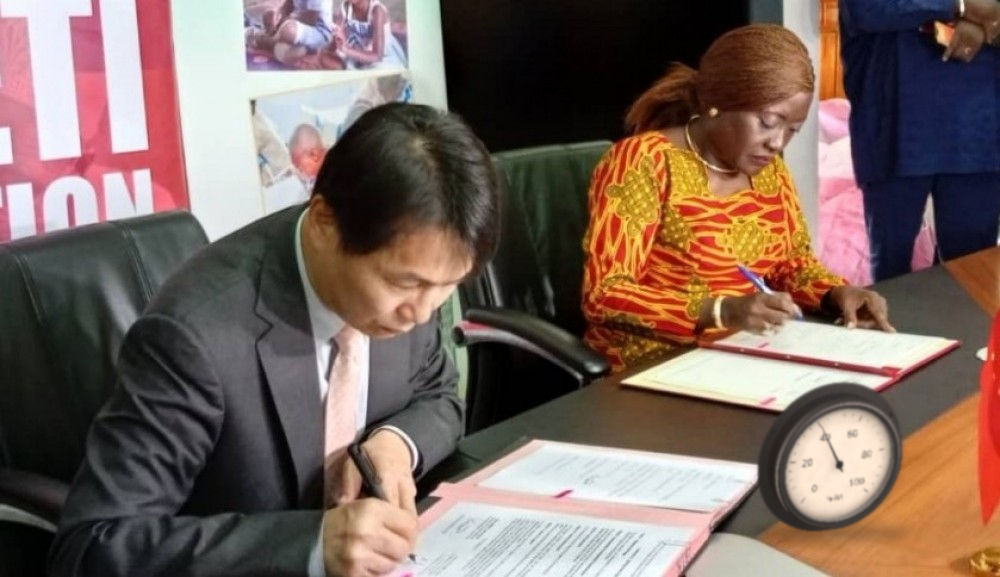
value=40 unit=%
